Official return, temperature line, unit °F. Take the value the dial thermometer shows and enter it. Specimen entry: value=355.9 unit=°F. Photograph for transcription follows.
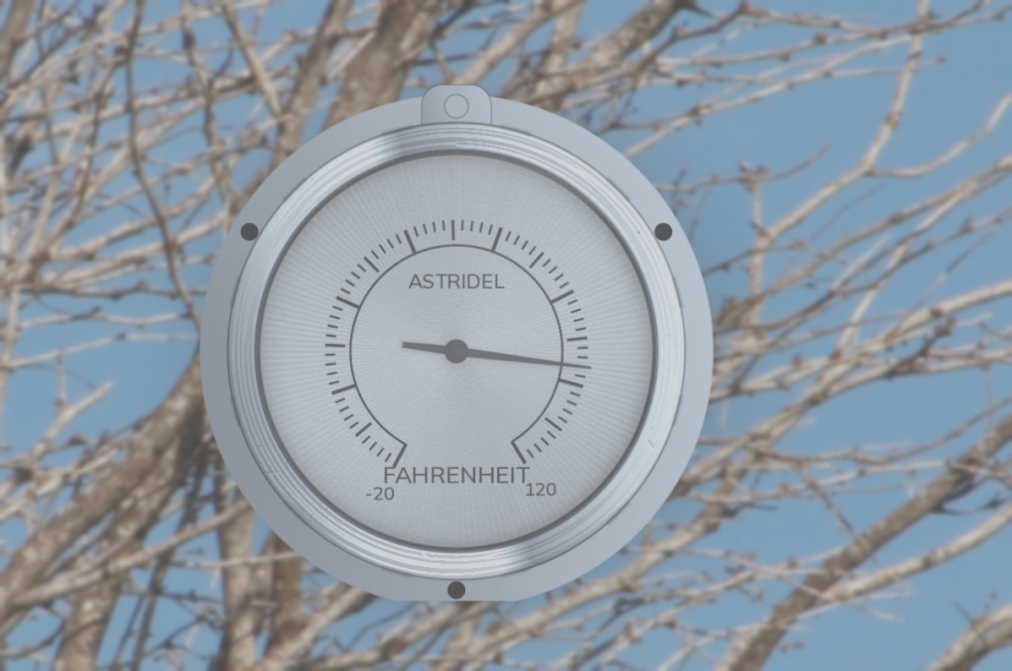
value=96 unit=°F
